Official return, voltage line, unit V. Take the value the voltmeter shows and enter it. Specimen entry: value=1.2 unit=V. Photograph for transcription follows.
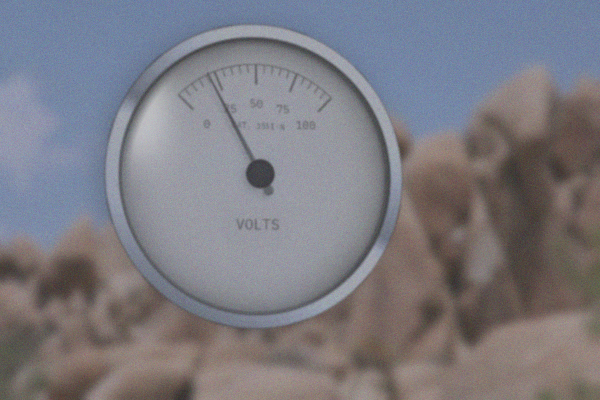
value=20 unit=V
